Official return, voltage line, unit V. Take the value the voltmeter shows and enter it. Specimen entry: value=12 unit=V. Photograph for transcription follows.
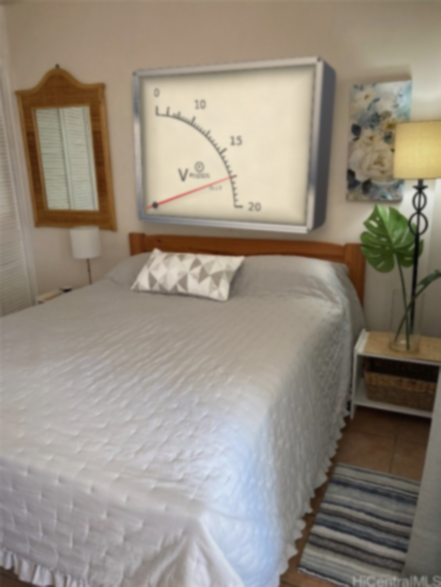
value=17.5 unit=V
